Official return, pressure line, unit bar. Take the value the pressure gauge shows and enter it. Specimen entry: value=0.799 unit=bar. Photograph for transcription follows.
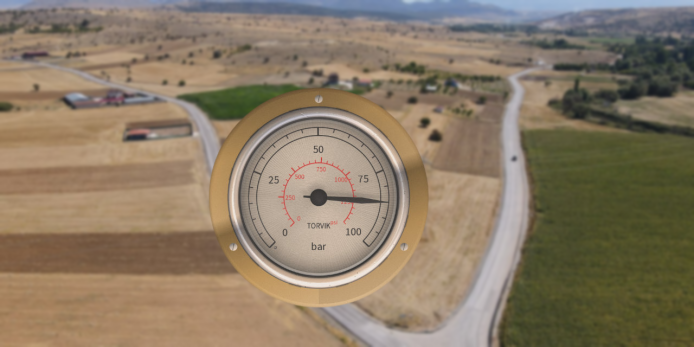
value=85 unit=bar
